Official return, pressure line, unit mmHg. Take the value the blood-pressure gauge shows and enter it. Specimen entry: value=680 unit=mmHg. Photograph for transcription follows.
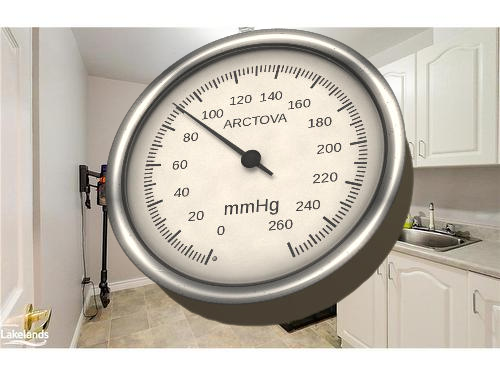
value=90 unit=mmHg
